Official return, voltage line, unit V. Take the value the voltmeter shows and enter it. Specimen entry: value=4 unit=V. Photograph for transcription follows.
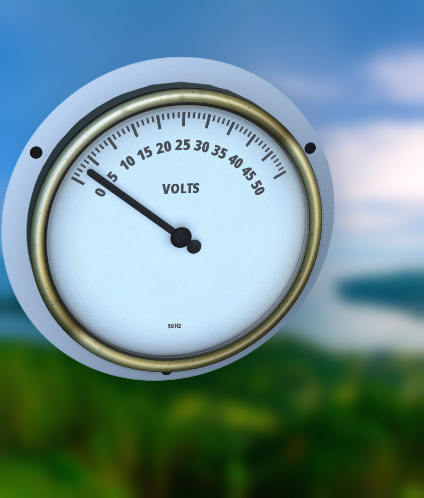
value=3 unit=V
